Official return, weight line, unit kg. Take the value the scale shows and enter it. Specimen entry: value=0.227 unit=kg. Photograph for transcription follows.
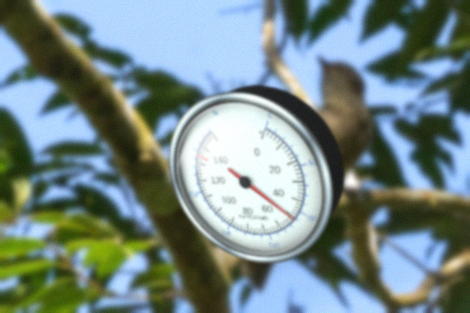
value=50 unit=kg
